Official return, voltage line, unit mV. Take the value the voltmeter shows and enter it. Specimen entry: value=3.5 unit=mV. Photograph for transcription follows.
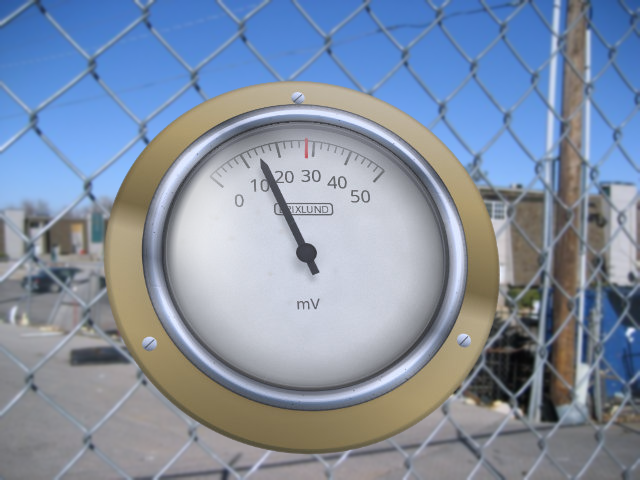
value=14 unit=mV
